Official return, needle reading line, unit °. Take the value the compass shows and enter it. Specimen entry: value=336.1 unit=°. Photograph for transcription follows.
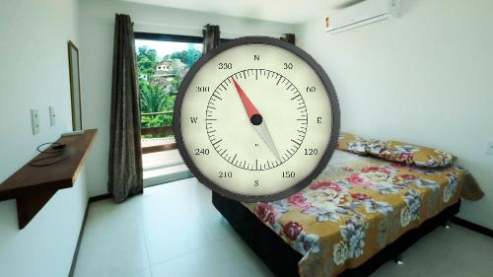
value=330 unit=°
